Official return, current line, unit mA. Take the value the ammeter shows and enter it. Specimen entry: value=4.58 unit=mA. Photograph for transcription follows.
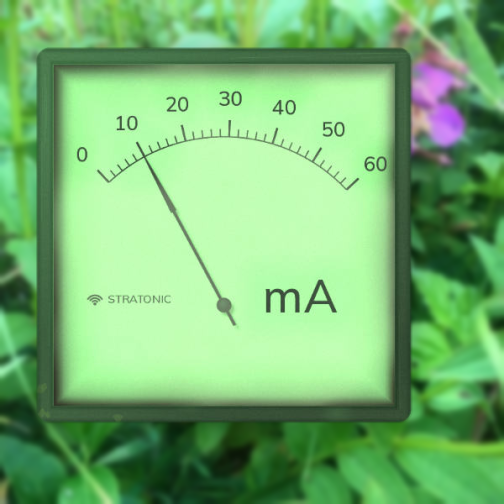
value=10 unit=mA
